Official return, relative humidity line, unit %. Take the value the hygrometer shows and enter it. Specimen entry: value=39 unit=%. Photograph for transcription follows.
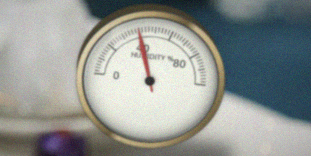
value=40 unit=%
